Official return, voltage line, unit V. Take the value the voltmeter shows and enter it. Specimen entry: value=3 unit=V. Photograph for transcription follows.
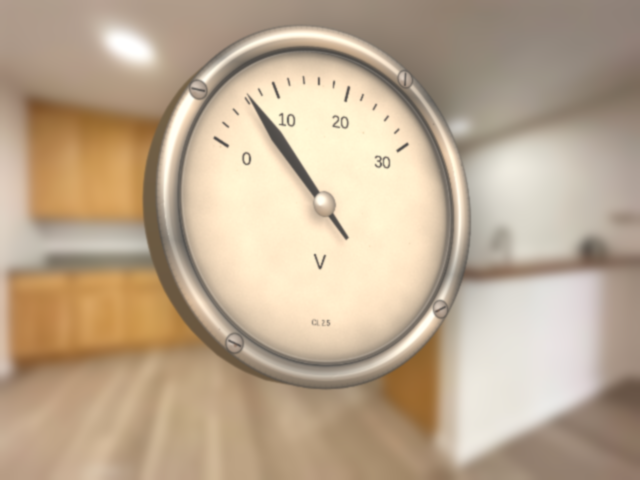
value=6 unit=V
